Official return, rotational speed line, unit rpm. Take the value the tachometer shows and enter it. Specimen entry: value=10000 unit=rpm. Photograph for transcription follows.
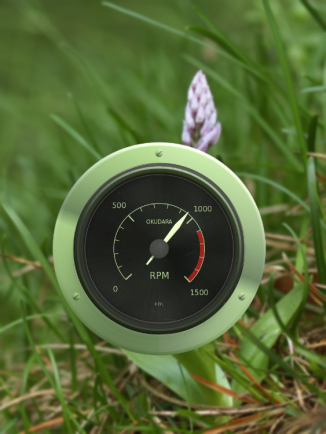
value=950 unit=rpm
